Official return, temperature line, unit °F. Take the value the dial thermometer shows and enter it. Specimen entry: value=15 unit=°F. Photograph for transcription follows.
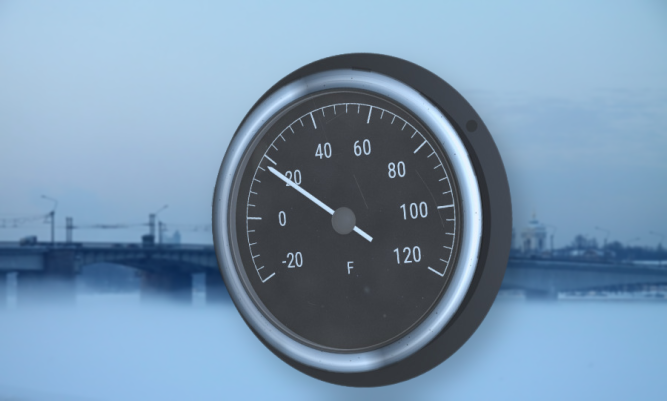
value=18 unit=°F
